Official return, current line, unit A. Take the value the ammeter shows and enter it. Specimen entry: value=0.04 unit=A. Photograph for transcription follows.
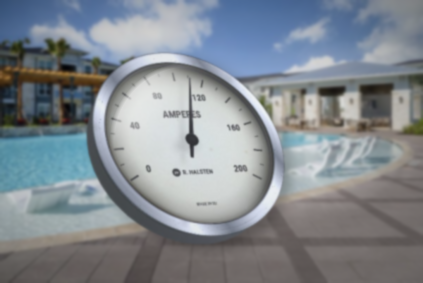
value=110 unit=A
